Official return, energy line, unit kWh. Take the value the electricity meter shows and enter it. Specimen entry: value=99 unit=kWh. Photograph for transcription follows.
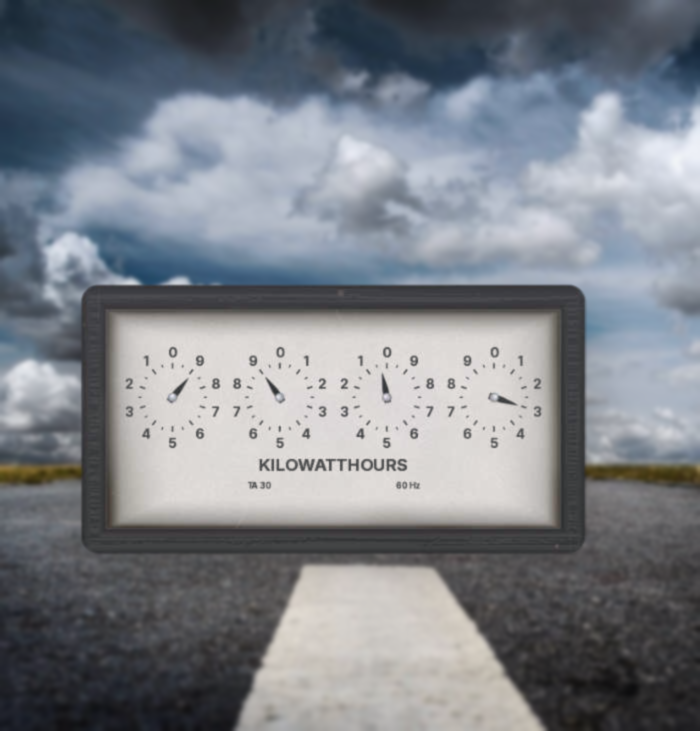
value=8903 unit=kWh
